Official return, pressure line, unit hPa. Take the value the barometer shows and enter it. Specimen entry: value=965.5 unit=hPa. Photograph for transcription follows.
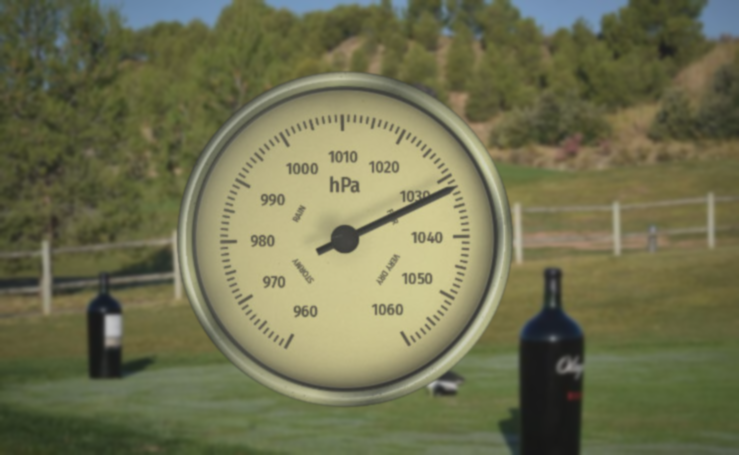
value=1032 unit=hPa
